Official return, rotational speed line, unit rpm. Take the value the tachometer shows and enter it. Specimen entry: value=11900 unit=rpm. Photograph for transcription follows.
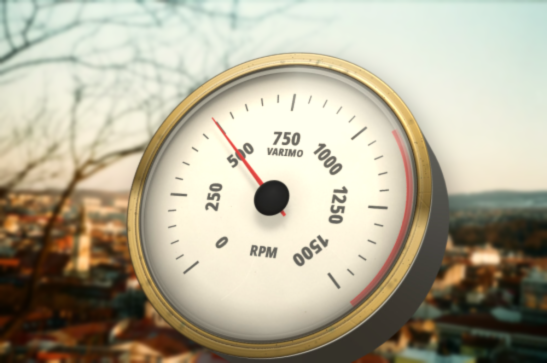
value=500 unit=rpm
